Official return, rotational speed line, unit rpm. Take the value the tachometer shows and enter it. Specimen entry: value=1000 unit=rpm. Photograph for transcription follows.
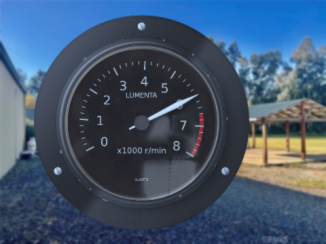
value=6000 unit=rpm
